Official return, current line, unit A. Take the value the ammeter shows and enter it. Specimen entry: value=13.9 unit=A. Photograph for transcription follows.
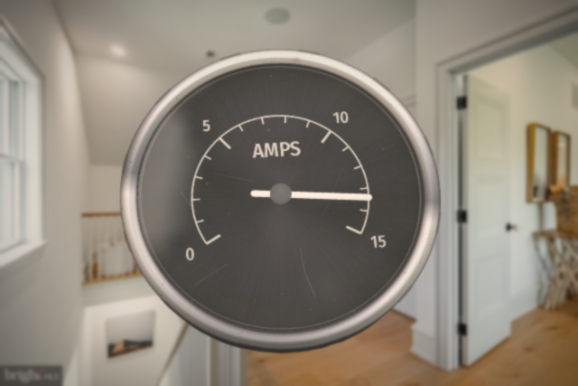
value=13.5 unit=A
